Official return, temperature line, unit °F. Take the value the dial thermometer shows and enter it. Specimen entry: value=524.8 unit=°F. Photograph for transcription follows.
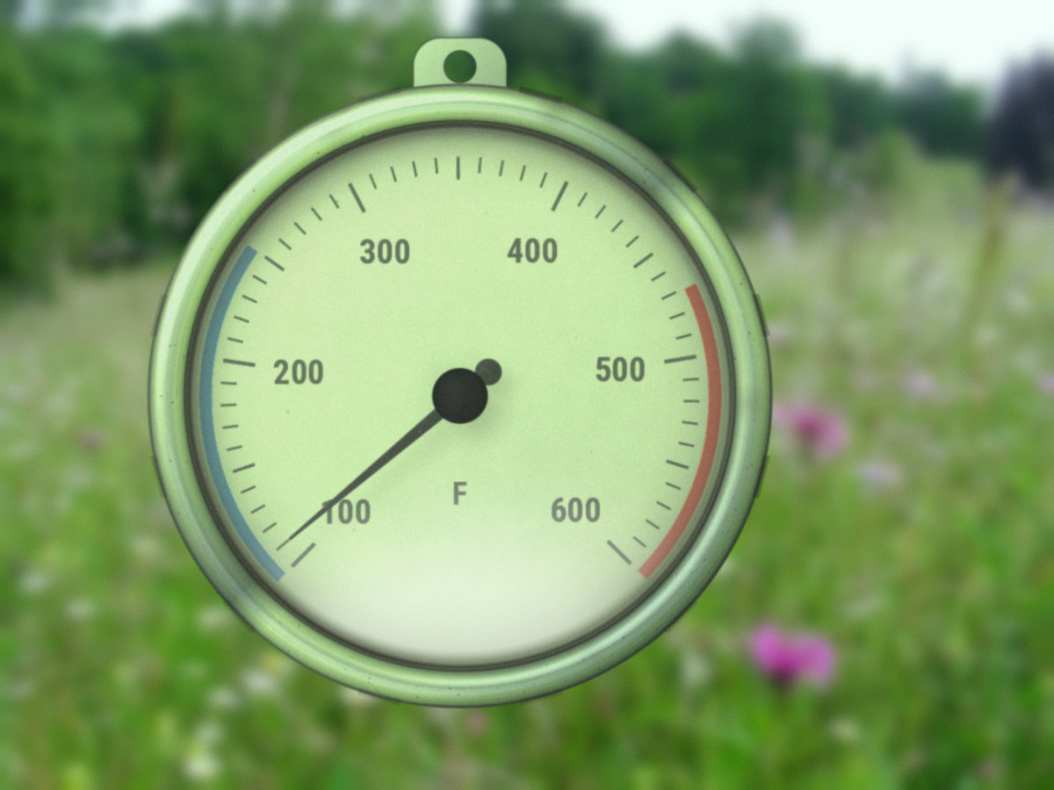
value=110 unit=°F
